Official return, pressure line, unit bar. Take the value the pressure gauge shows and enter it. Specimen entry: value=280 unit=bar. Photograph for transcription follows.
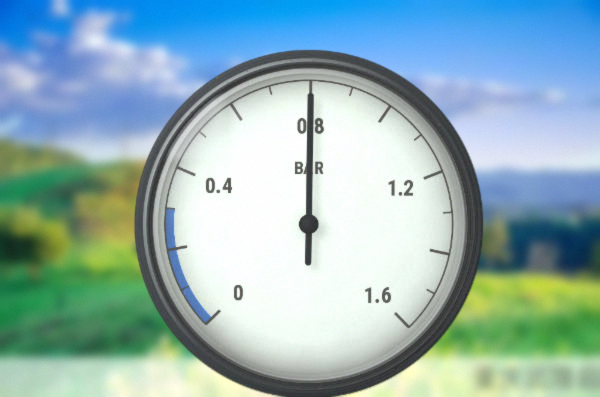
value=0.8 unit=bar
